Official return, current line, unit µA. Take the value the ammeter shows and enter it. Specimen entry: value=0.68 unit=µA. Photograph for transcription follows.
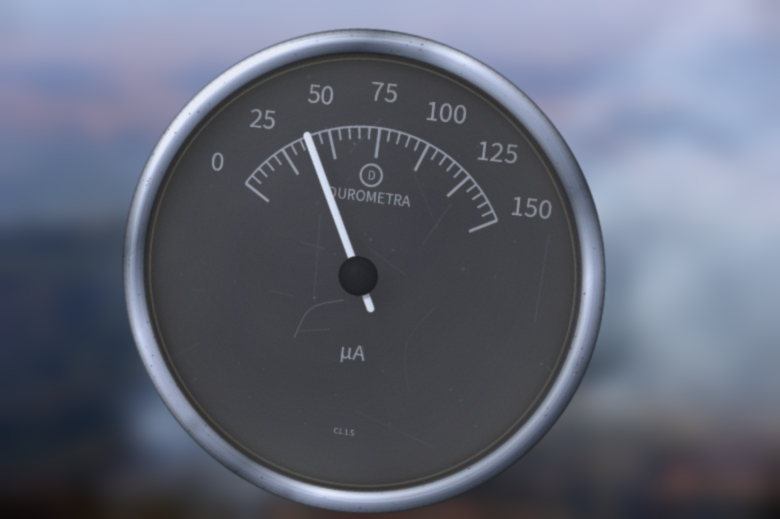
value=40 unit=µA
